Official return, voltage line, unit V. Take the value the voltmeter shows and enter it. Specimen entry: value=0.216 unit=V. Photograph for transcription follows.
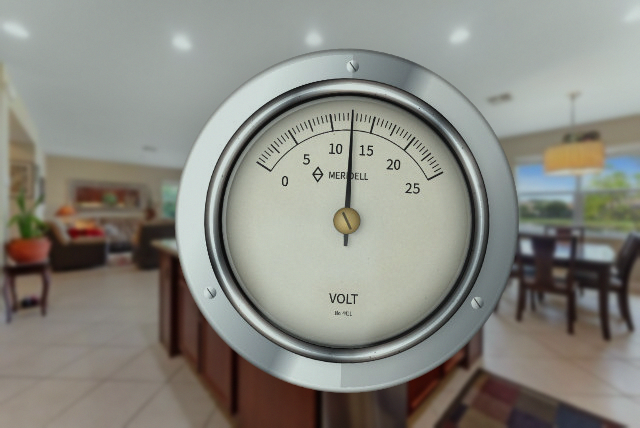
value=12.5 unit=V
